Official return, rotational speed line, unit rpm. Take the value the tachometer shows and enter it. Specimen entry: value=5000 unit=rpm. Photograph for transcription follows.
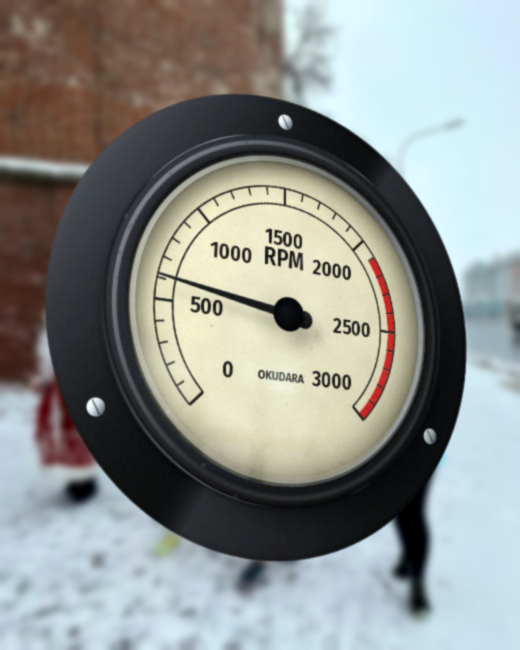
value=600 unit=rpm
